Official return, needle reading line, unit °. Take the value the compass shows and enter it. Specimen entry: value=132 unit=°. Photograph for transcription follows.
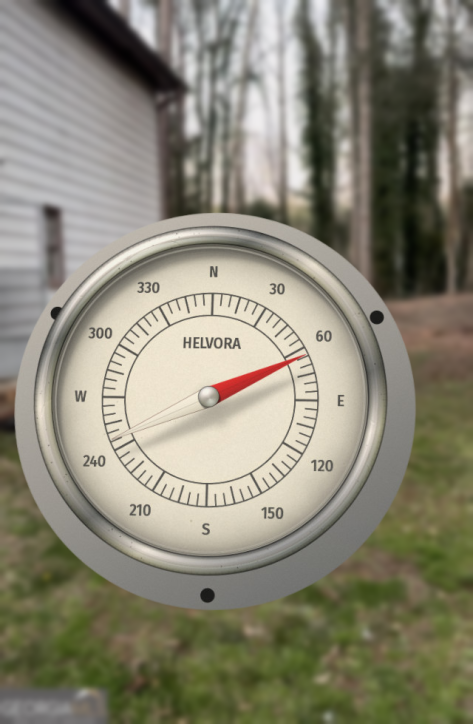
value=65 unit=°
